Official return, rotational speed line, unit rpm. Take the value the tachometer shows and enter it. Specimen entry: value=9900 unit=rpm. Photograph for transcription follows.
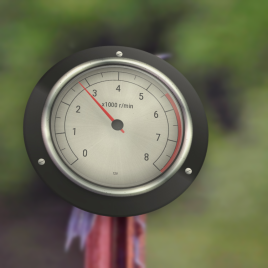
value=2750 unit=rpm
